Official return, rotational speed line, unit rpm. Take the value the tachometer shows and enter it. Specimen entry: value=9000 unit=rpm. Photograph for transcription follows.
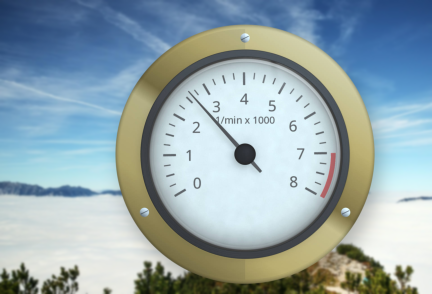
value=2625 unit=rpm
